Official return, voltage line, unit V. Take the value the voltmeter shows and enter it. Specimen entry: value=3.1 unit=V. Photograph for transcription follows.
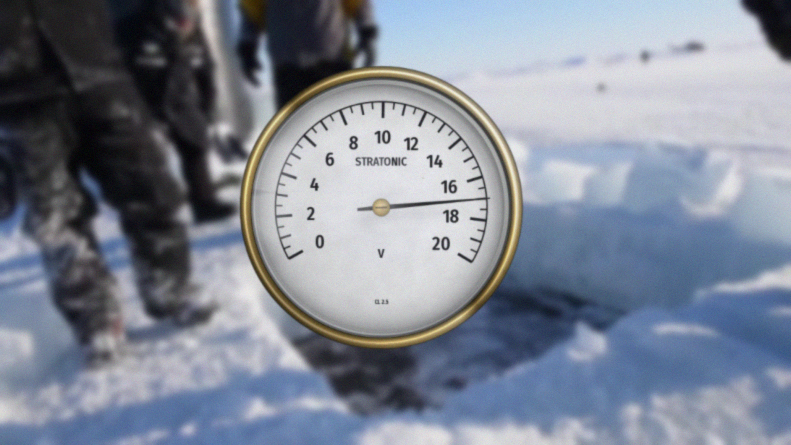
value=17 unit=V
